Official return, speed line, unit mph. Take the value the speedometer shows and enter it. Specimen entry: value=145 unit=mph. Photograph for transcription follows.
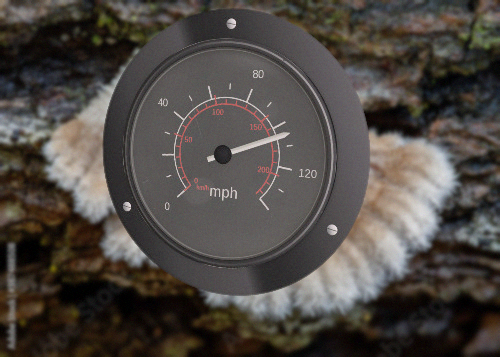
value=105 unit=mph
